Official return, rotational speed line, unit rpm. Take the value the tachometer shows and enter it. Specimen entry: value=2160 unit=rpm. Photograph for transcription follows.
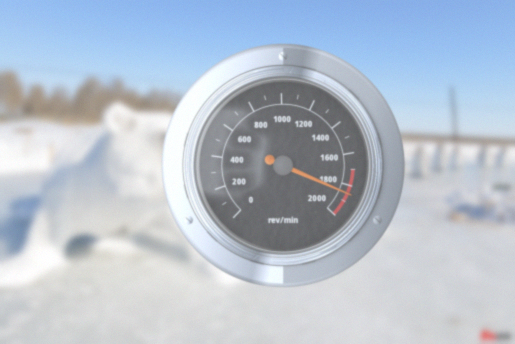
value=1850 unit=rpm
